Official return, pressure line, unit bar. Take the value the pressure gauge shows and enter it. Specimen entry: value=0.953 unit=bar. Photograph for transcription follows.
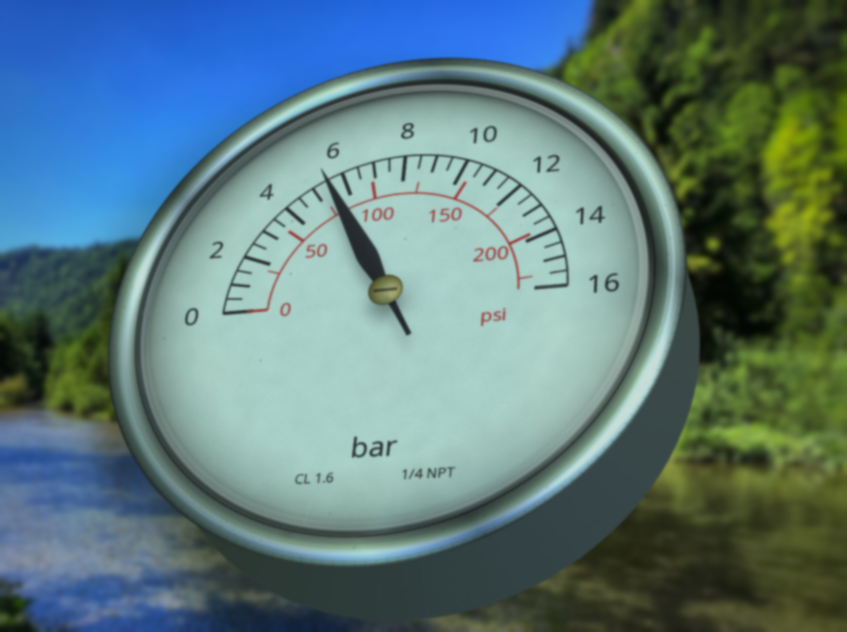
value=5.5 unit=bar
